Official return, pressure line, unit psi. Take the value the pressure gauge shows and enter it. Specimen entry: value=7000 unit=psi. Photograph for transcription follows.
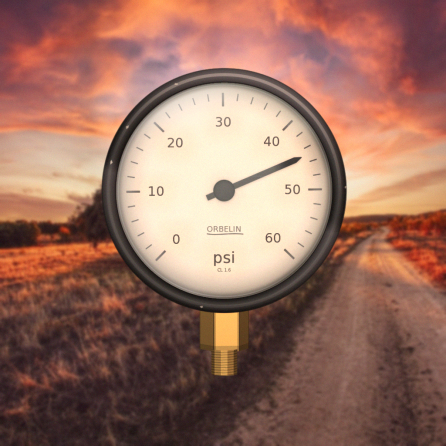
value=45 unit=psi
